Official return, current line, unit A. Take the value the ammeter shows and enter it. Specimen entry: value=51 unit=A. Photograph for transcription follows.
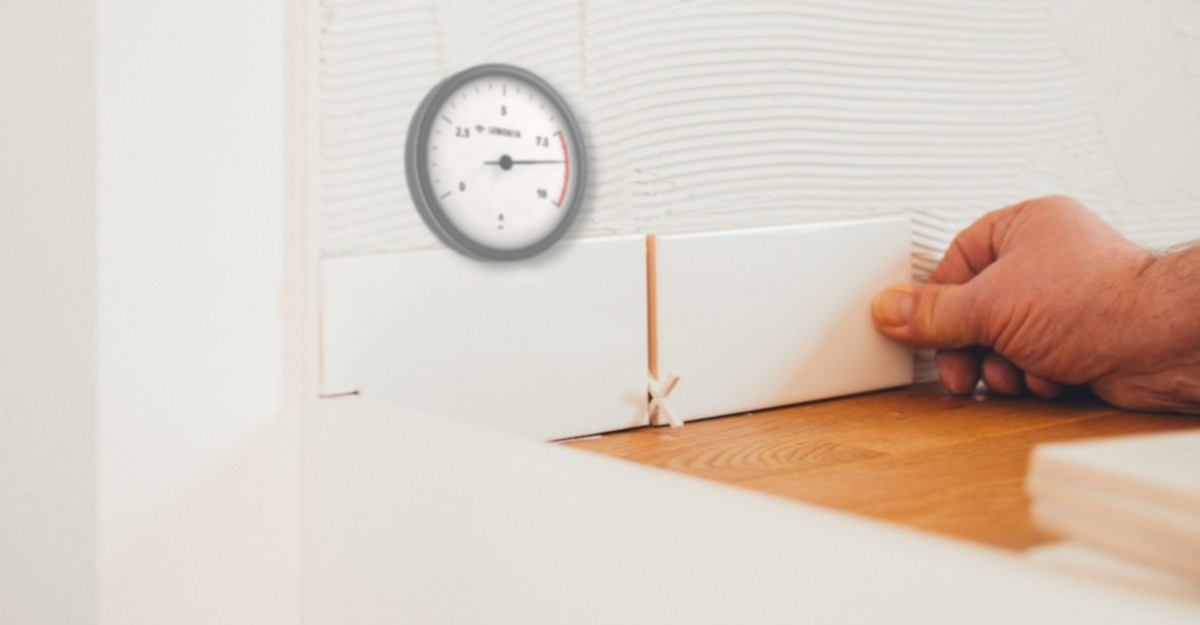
value=8.5 unit=A
